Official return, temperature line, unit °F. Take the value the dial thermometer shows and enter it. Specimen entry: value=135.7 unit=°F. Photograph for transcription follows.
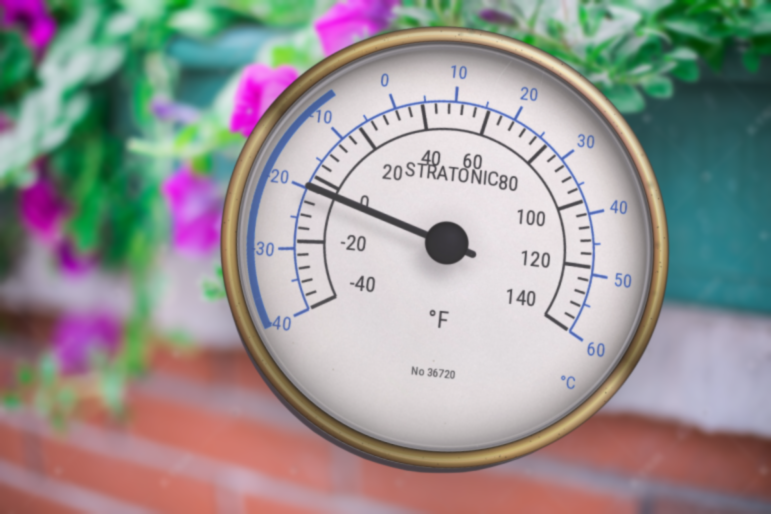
value=-4 unit=°F
